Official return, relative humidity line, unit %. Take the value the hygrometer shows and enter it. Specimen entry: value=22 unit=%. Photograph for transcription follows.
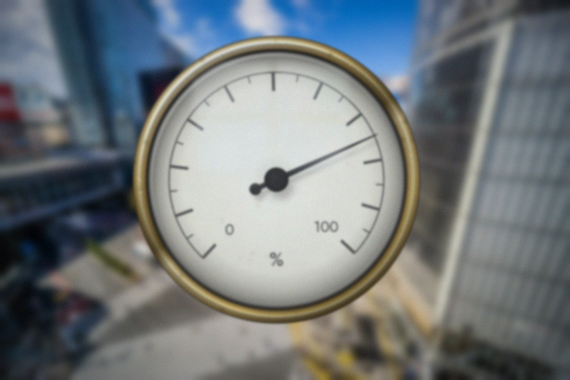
value=75 unit=%
